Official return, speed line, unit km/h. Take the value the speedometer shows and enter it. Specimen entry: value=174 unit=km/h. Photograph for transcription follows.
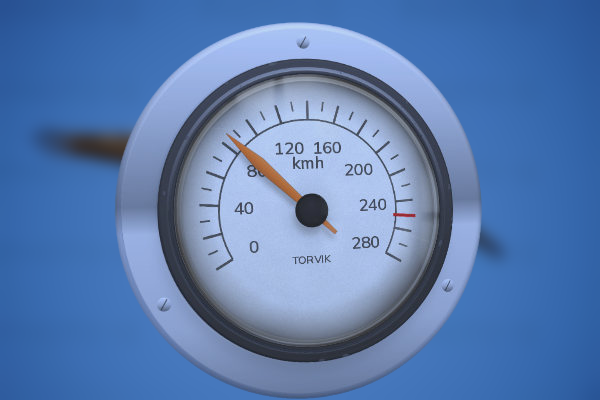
value=85 unit=km/h
